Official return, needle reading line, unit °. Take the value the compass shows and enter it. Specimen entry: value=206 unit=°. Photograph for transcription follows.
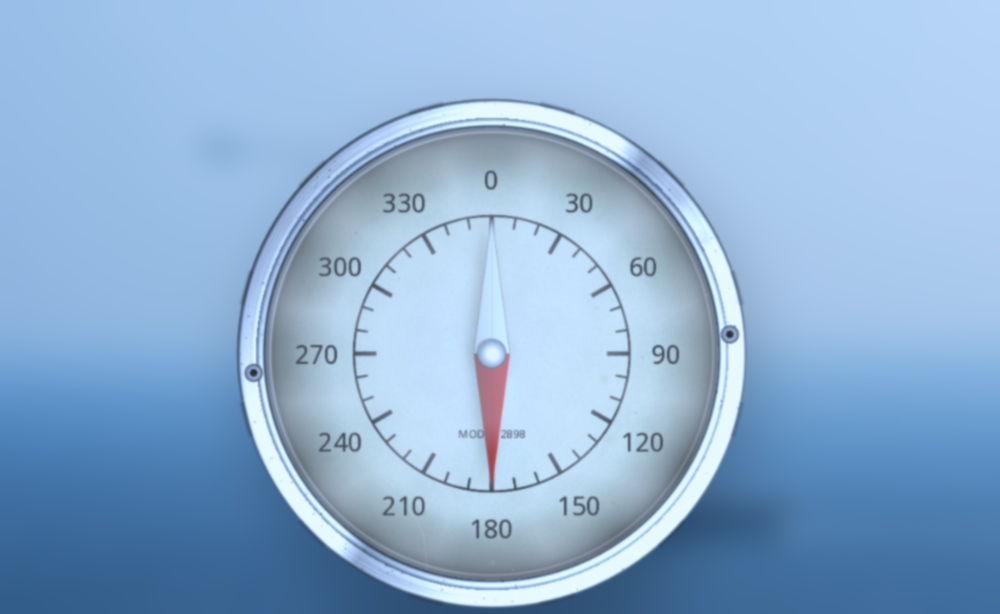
value=180 unit=°
